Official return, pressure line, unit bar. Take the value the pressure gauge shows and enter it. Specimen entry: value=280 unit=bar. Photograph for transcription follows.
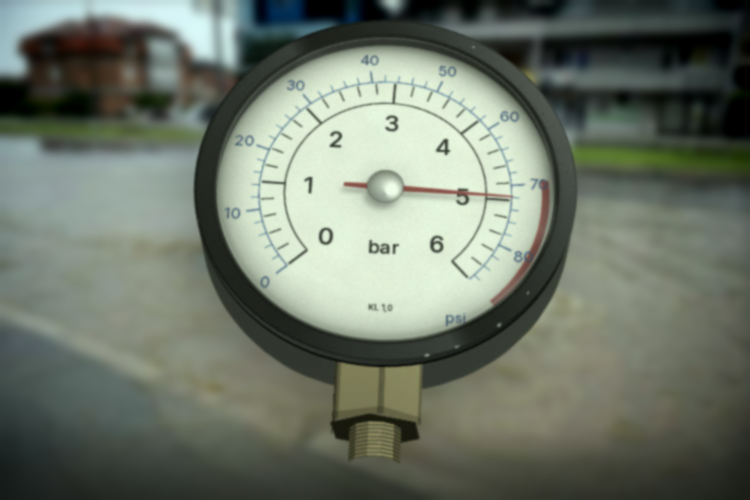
value=5 unit=bar
